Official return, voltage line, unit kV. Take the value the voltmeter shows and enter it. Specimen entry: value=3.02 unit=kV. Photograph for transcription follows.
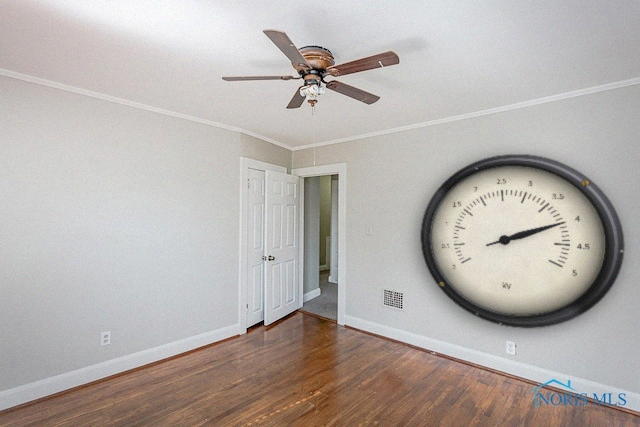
value=4 unit=kV
